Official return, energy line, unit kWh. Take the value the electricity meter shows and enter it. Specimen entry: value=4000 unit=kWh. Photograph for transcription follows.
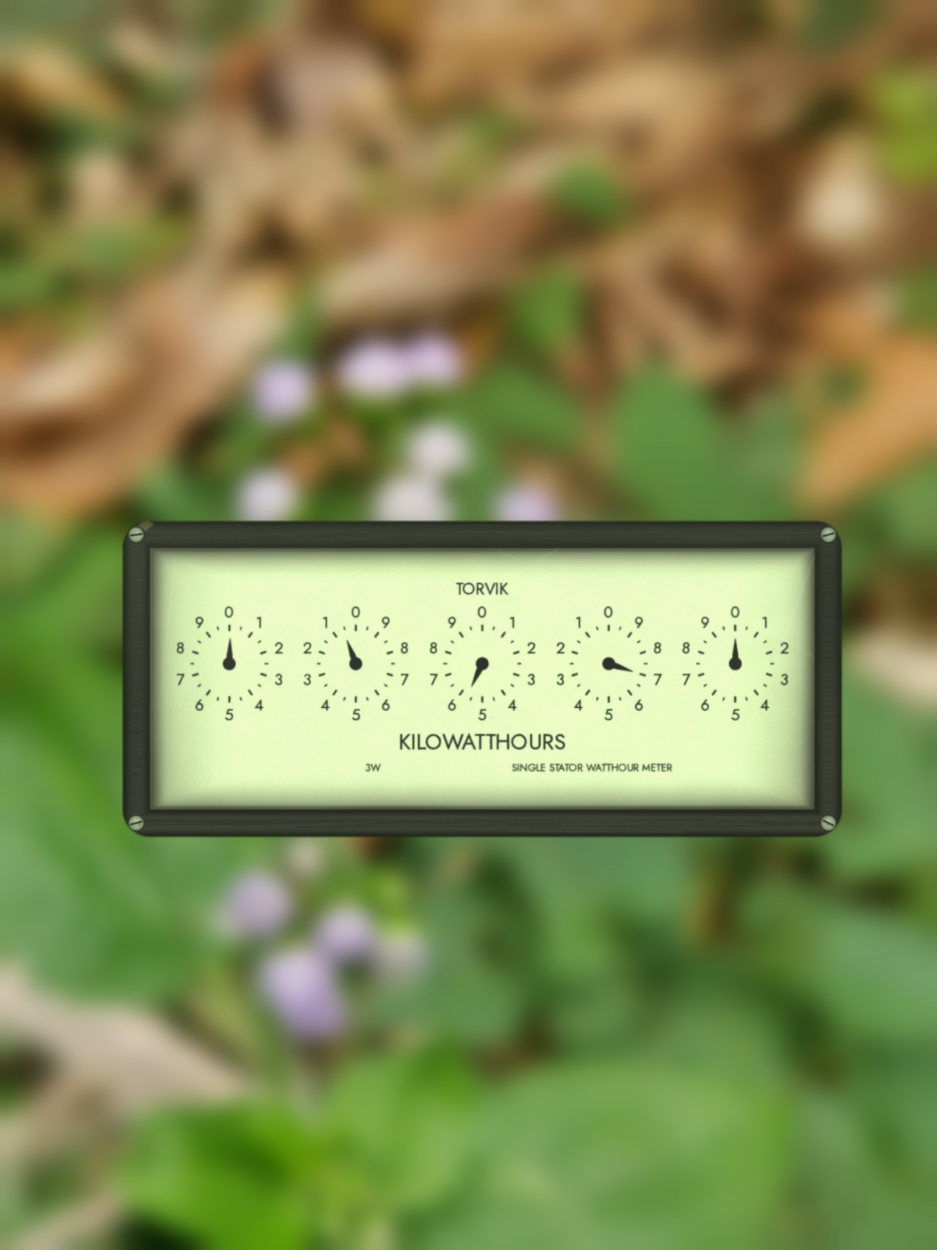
value=570 unit=kWh
